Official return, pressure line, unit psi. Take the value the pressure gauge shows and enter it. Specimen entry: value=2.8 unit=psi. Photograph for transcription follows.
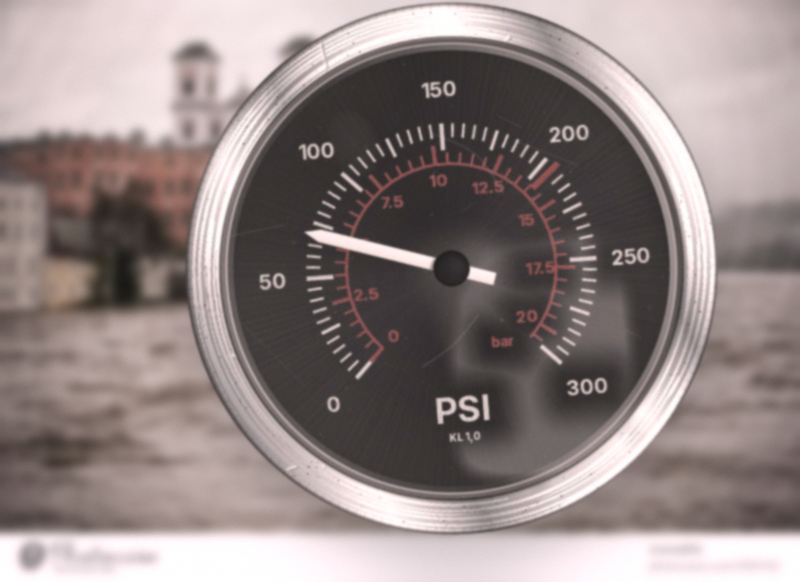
value=70 unit=psi
